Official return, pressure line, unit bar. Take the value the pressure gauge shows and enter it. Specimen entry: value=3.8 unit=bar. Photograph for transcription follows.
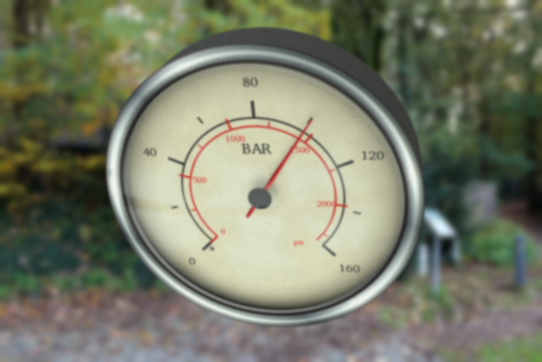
value=100 unit=bar
